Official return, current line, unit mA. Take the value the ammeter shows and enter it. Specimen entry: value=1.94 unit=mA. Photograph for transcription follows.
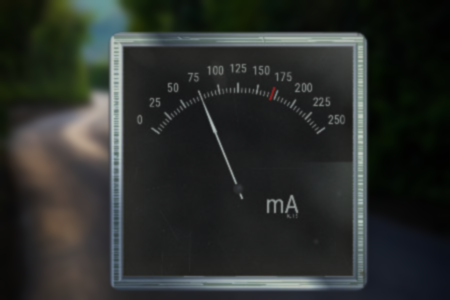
value=75 unit=mA
